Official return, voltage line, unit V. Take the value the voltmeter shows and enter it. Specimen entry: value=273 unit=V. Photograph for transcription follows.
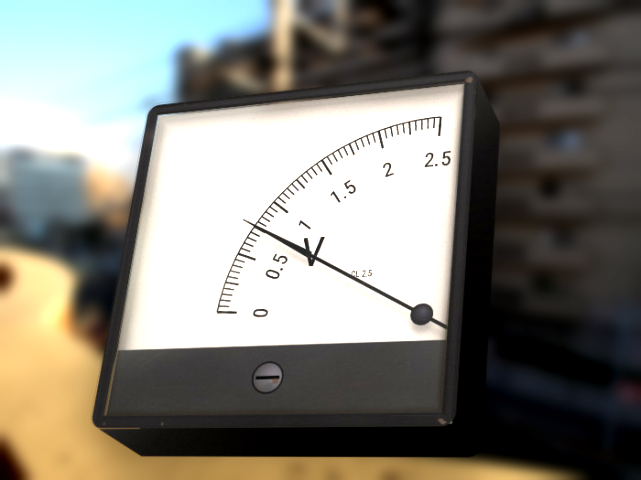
value=0.75 unit=V
